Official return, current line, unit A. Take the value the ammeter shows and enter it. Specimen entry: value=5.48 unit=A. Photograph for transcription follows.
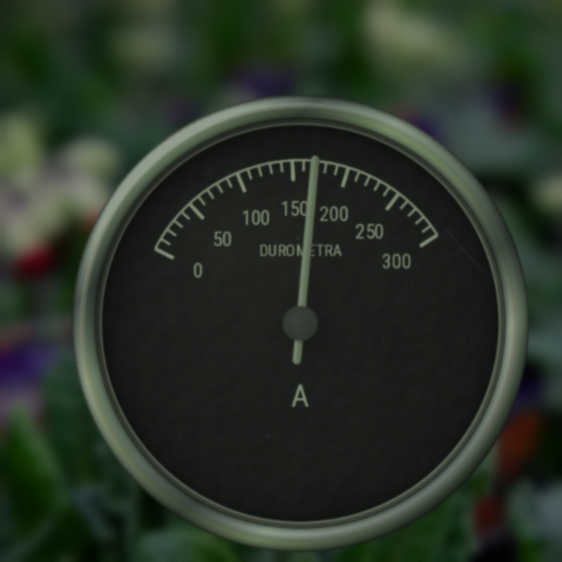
value=170 unit=A
